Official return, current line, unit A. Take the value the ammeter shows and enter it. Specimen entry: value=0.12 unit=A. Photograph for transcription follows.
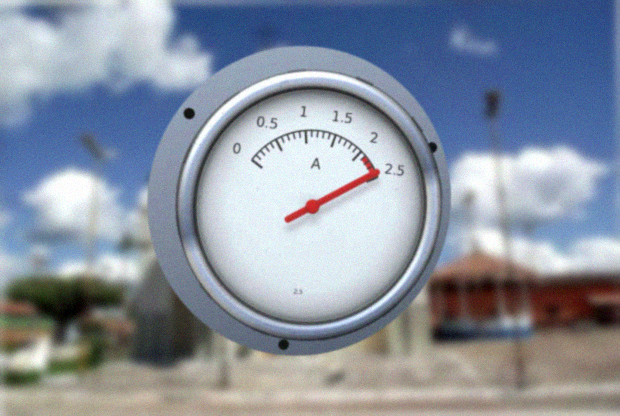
value=2.4 unit=A
